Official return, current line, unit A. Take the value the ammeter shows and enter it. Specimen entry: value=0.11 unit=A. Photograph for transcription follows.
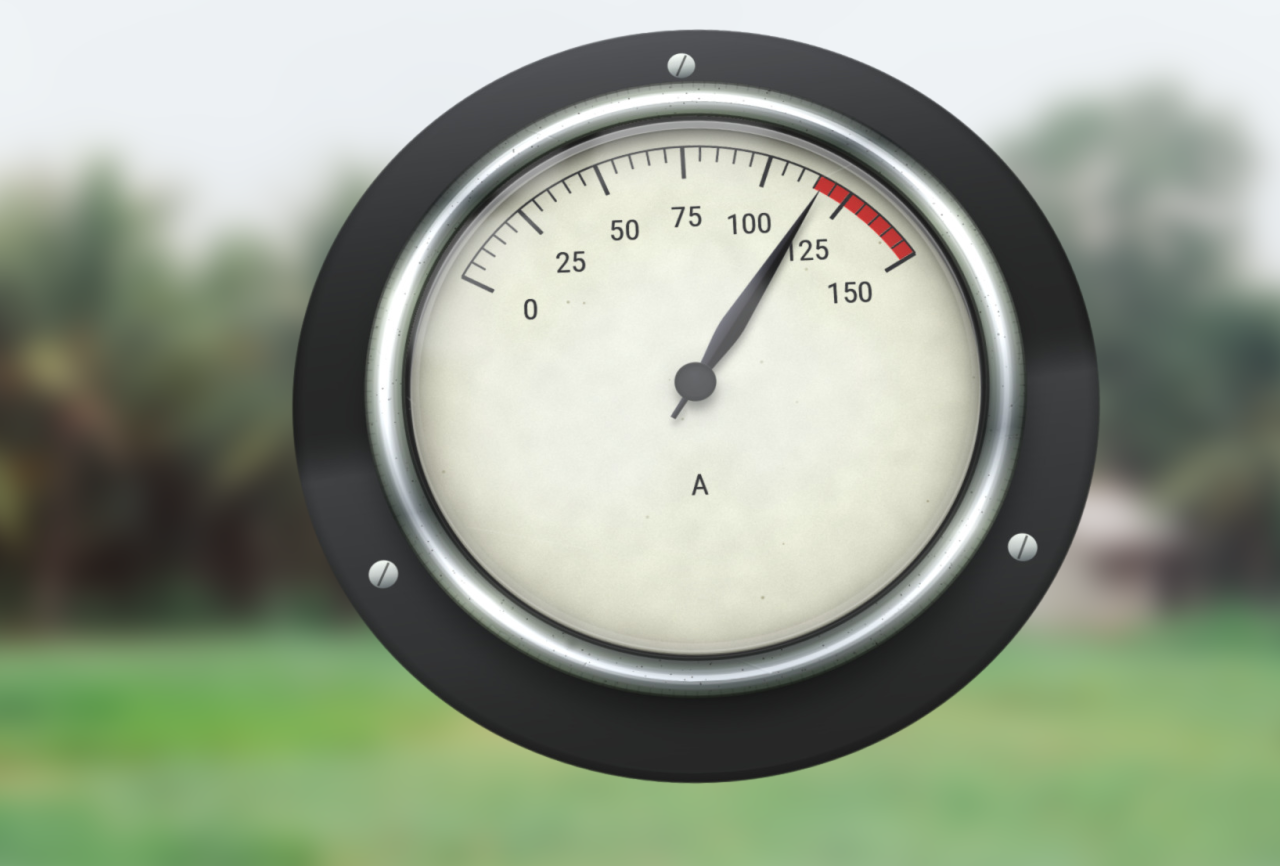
value=117.5 unit=A
